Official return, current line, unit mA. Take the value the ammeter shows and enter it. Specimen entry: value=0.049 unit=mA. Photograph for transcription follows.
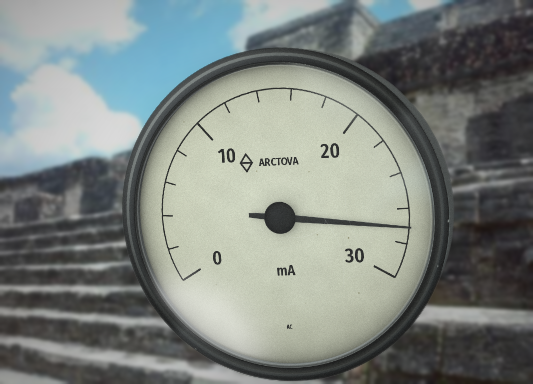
value=27 unit=mA
